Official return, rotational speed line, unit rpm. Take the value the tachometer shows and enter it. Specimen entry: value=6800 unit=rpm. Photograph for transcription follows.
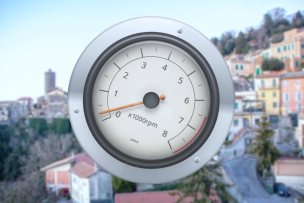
value=250 unit=rpm
